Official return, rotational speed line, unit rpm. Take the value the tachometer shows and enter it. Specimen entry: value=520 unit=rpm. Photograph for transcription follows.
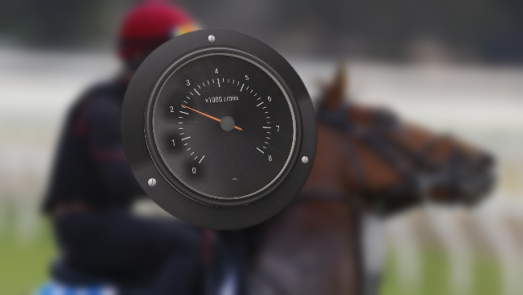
value=2200 unit=rpm
